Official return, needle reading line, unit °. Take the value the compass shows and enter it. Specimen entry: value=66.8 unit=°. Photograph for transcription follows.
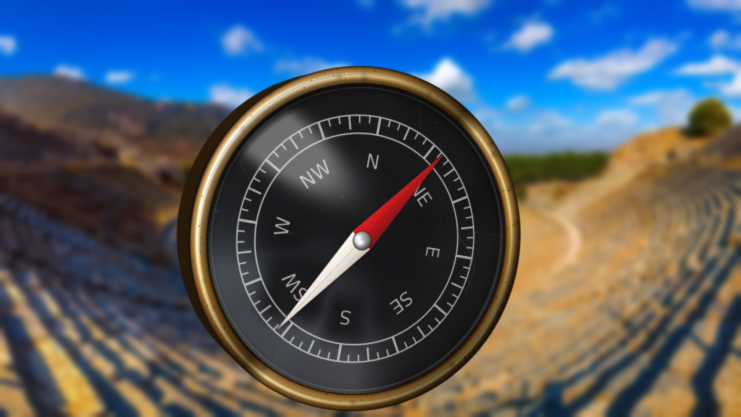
value=35 unit=°
